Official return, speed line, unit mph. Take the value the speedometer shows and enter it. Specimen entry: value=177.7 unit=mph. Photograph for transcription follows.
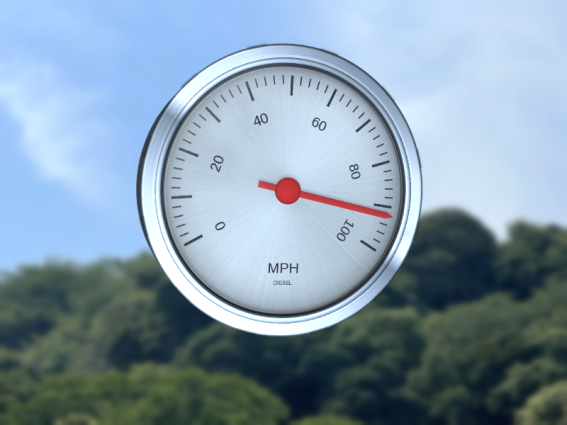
value=92 unit=mph
